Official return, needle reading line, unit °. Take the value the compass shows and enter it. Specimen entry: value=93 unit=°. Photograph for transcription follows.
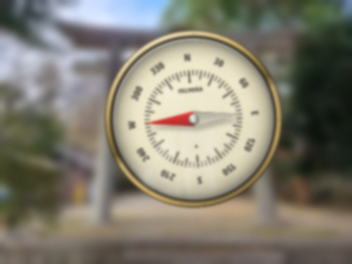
value=270 unit=°
